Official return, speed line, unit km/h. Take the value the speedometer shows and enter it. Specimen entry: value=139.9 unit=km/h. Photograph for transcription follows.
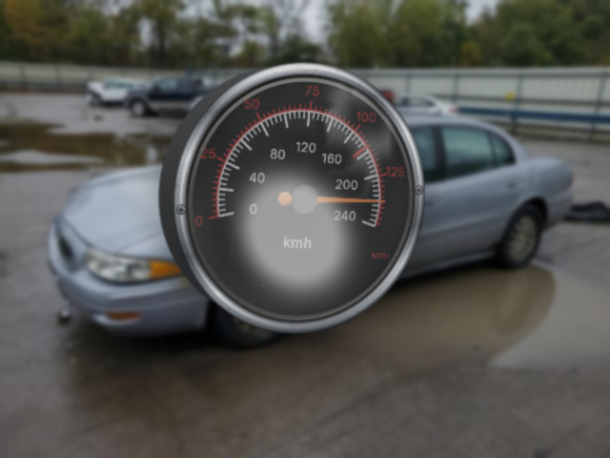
value=220 unit=km/h
